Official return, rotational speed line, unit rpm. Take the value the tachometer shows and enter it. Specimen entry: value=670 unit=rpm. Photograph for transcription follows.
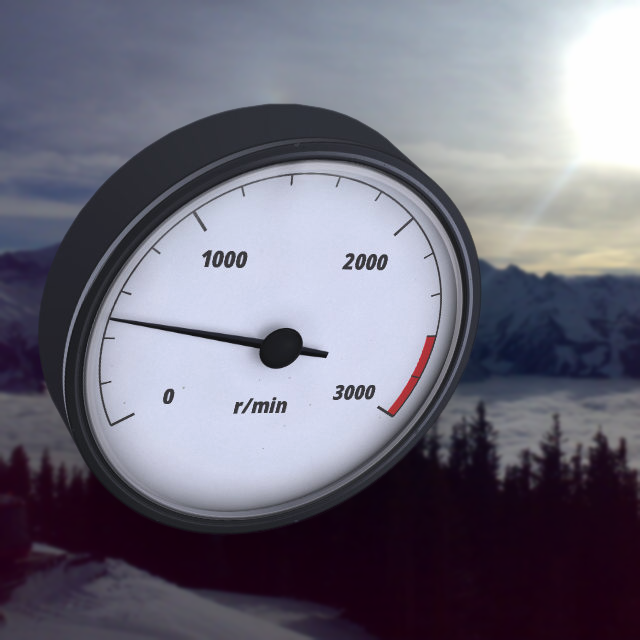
value=500 unit=rpm
